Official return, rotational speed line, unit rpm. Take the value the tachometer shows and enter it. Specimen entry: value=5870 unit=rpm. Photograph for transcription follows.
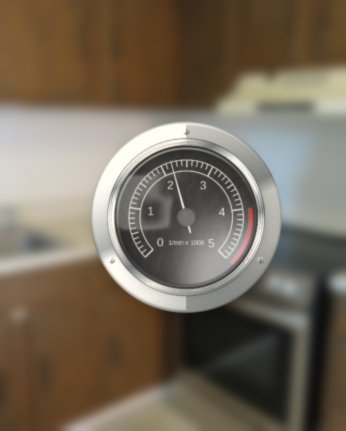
value=2200 unit=rpm
